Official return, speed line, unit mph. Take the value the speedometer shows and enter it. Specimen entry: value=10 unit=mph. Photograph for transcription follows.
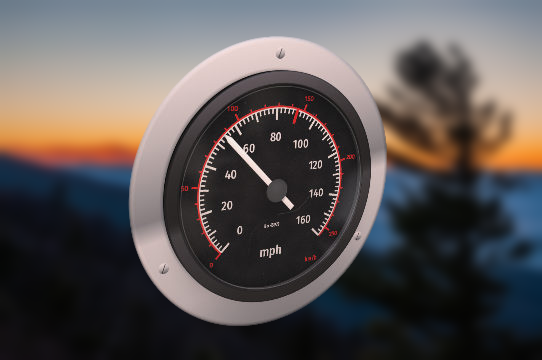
value=54 unit=mph
